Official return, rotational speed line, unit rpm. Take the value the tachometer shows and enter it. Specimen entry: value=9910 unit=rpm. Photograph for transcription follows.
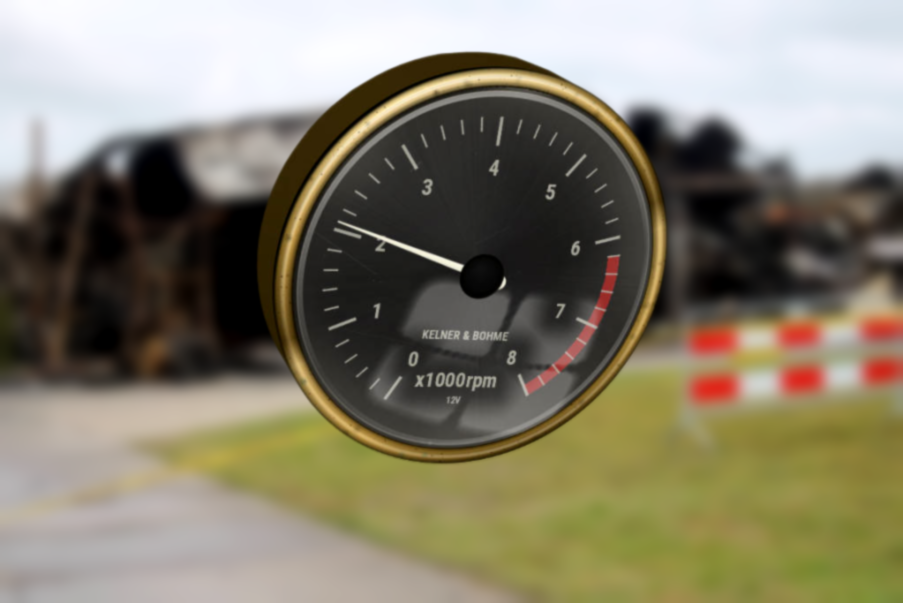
value=2100 unit=rpm
